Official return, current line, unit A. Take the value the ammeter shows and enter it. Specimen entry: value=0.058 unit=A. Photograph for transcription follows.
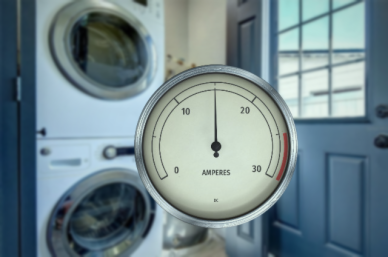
value=15 unit=A
